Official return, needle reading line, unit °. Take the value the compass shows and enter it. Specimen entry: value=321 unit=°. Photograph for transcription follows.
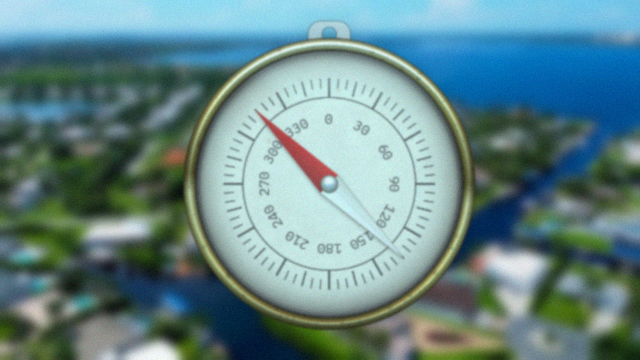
value=315 unit=°
